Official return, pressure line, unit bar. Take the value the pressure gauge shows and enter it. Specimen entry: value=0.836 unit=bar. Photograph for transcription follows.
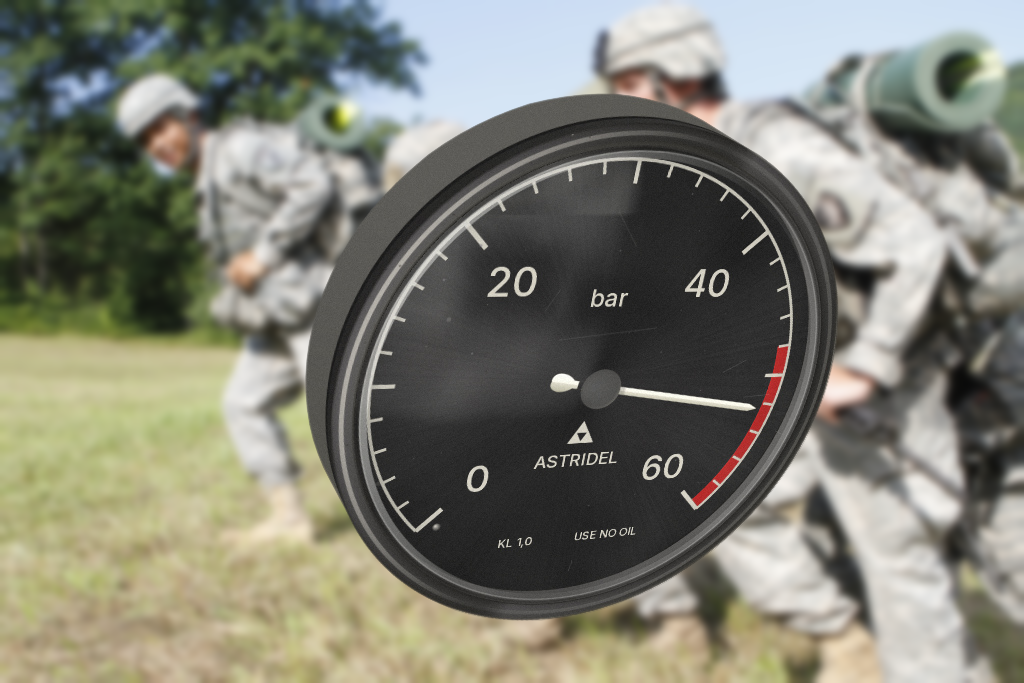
value=52 unit=bar
